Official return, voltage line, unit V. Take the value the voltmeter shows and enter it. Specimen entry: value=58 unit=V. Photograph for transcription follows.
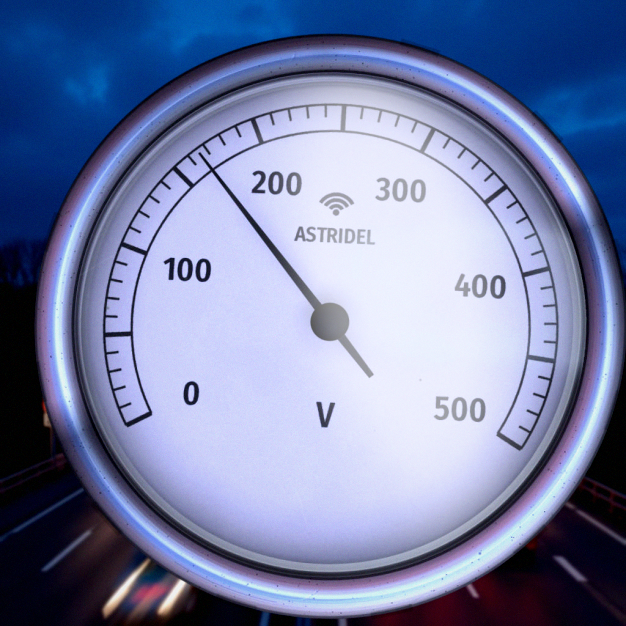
value=165 unit=V
